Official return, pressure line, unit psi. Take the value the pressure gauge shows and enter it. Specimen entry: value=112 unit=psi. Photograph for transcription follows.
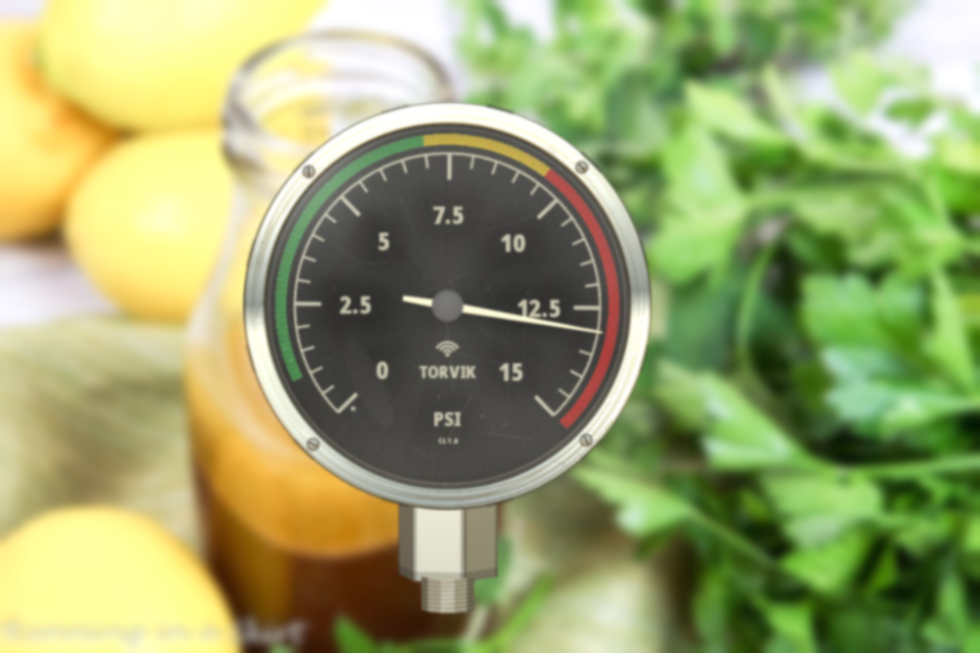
value=13 unit=psi
